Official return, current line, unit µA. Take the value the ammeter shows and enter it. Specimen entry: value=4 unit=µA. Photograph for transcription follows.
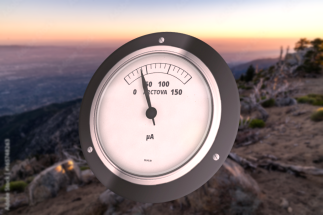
value=40 unit=µA
